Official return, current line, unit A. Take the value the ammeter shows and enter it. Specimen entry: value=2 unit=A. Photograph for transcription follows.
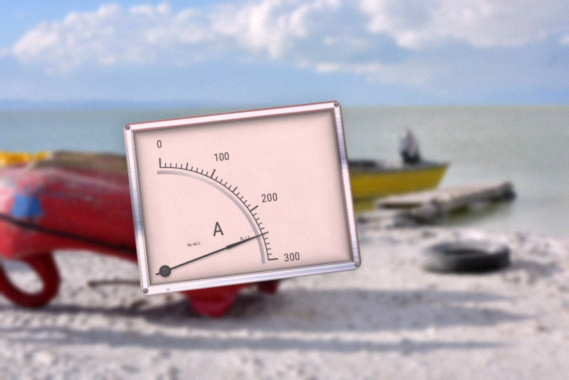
value=250 unit=A
